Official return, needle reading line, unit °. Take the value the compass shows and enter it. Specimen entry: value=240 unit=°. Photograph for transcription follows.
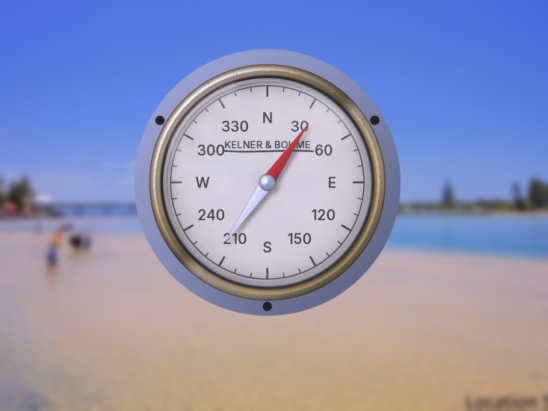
value=35 unit=°
